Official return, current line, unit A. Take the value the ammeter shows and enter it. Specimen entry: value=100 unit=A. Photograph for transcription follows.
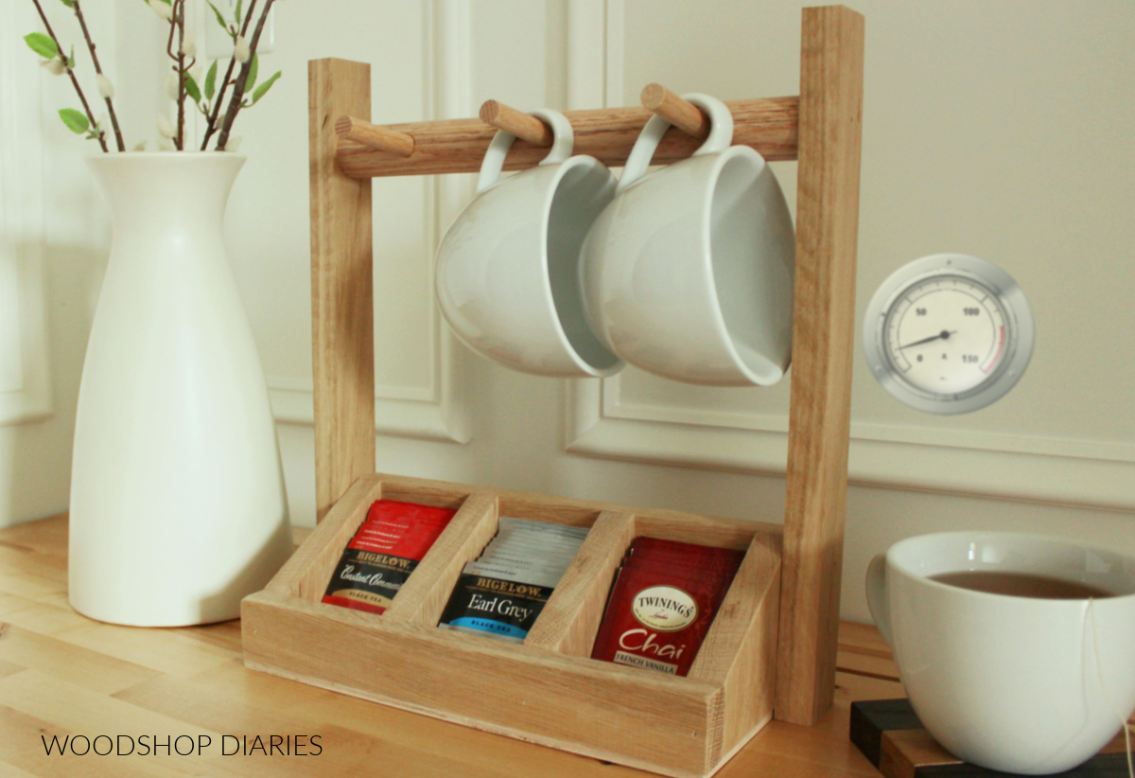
value=15 unit=A
